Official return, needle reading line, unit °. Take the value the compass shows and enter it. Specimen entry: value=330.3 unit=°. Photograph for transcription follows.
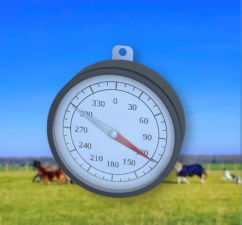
value=120 unit=°
